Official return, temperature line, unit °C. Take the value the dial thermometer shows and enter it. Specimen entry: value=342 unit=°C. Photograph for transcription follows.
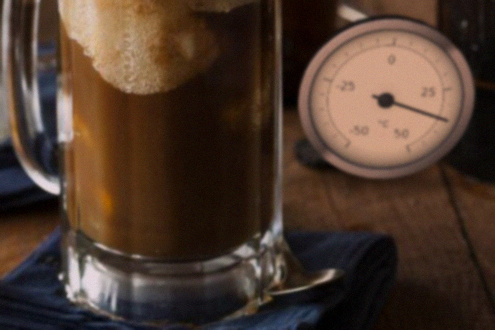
value=35 unit=°C
